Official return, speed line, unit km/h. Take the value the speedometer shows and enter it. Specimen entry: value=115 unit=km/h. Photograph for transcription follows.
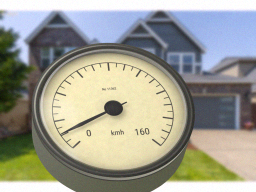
value=10 unit=km/h
